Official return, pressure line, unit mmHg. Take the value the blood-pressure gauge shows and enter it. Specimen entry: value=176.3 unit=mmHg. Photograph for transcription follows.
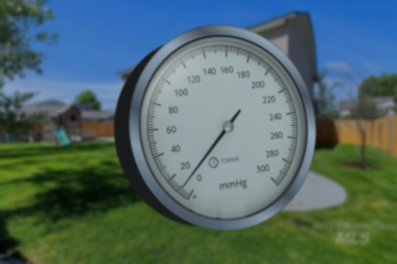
value=10 unit=mmHg
